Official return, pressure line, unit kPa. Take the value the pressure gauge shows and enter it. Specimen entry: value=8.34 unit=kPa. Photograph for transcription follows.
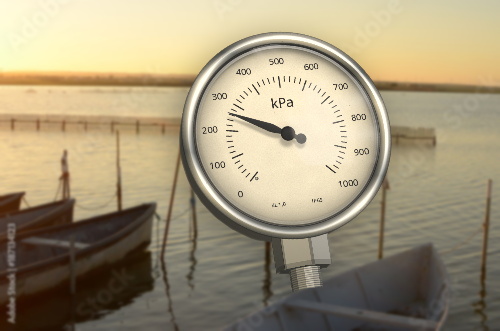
value=260 unit=kPa
